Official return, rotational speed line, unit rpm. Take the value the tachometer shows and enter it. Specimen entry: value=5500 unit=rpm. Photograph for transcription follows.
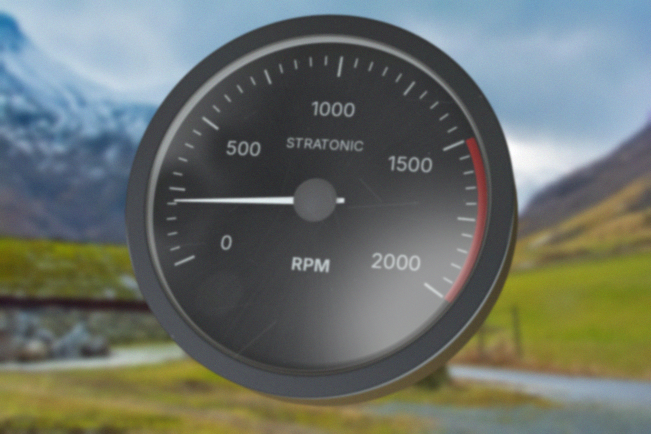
value=200 unit=rpm
